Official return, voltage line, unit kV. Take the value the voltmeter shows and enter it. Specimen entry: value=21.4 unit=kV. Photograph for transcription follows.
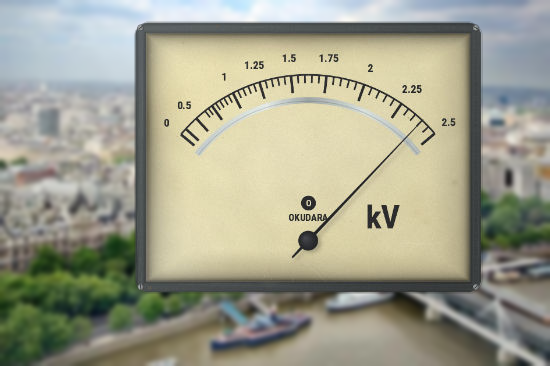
value=2.4 unit=kV
